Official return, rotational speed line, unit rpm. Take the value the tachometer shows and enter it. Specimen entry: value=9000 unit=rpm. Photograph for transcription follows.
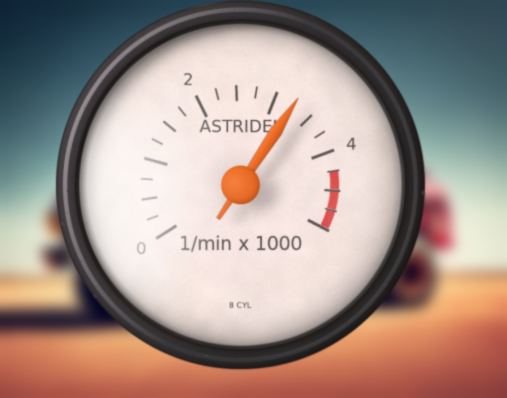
value=3250 unit=rpm
